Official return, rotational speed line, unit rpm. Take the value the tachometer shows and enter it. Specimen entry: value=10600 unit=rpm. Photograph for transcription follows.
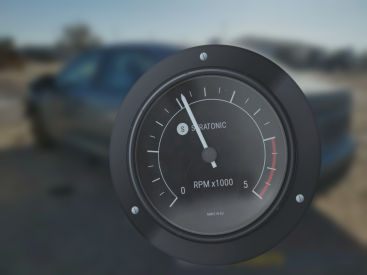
value=2125 unit=rpm
